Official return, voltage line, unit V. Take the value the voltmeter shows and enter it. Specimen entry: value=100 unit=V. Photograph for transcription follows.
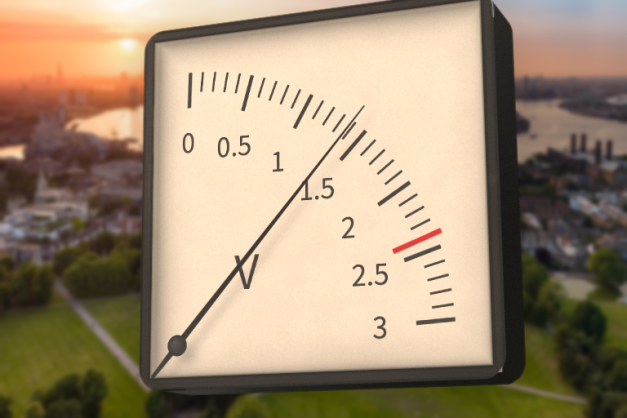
value=1.4 unit=V
